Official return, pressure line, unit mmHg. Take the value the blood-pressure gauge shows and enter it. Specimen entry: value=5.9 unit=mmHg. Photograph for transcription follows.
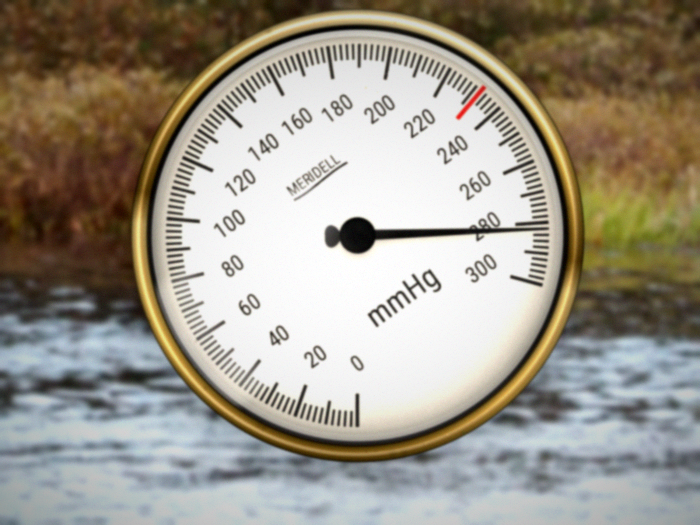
value=282 unit=mmHg
